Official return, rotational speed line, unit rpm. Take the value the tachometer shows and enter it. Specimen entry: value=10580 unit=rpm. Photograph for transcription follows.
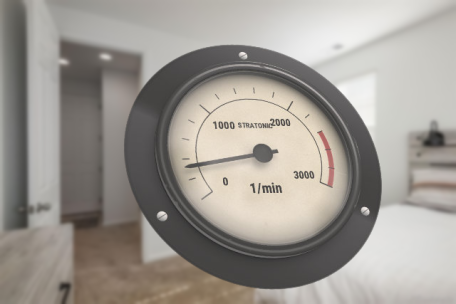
value=300 unit=rpm
